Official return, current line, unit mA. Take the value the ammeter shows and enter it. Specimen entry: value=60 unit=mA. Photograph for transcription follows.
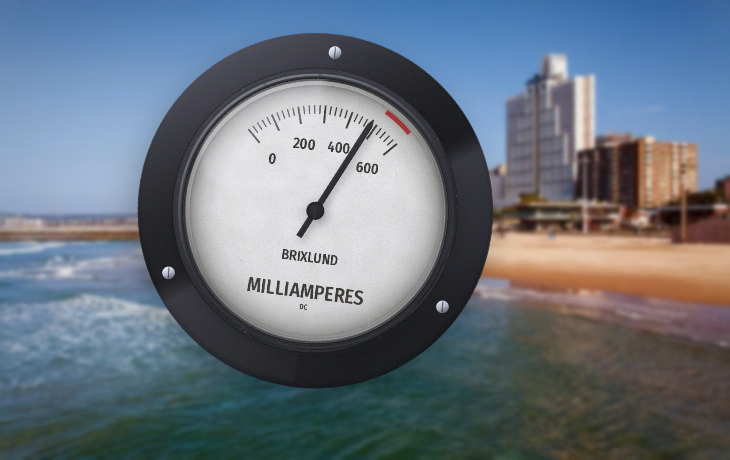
value=480 unit=mA
